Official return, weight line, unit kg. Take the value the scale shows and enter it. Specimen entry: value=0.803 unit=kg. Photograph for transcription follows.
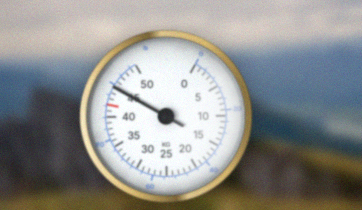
value=45 unit=kg
